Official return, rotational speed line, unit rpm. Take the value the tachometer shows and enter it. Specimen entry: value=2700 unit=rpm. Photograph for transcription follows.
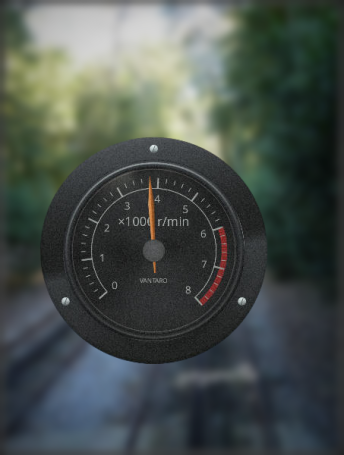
value=3800 unit=rpm
